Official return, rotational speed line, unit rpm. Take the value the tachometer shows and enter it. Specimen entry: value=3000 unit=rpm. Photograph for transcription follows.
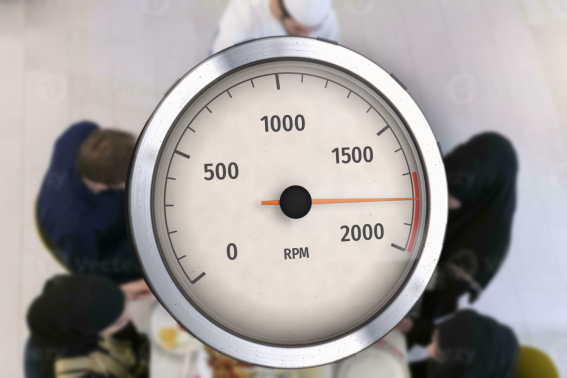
value=1800 unit=rpm
